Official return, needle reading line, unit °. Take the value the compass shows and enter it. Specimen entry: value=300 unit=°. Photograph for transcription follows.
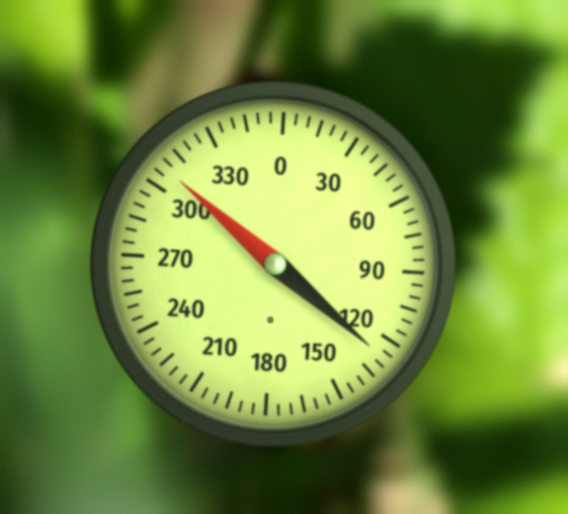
value=307.5 unit=°
